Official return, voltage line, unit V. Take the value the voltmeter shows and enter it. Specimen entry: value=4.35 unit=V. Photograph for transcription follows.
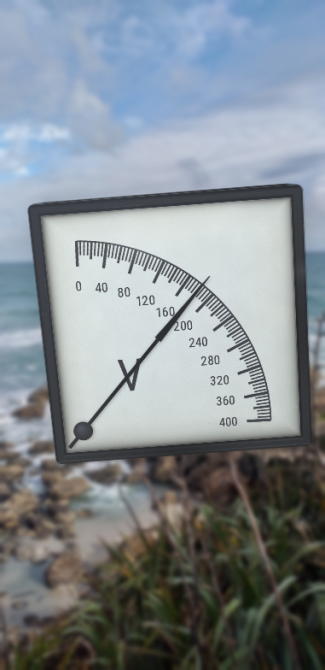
value=180 unit=V
